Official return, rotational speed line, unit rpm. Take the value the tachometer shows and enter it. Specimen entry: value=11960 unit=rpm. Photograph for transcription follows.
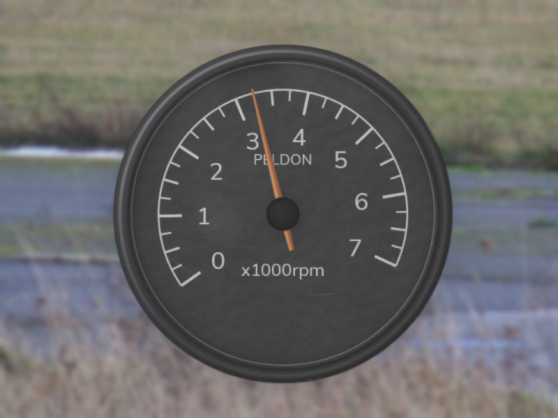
value=3250 unit=rpm
